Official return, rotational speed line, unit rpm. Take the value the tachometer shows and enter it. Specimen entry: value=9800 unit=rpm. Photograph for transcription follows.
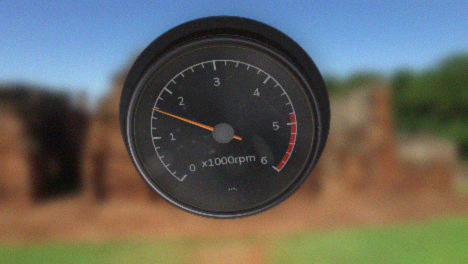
value=1600 unit=rpm
